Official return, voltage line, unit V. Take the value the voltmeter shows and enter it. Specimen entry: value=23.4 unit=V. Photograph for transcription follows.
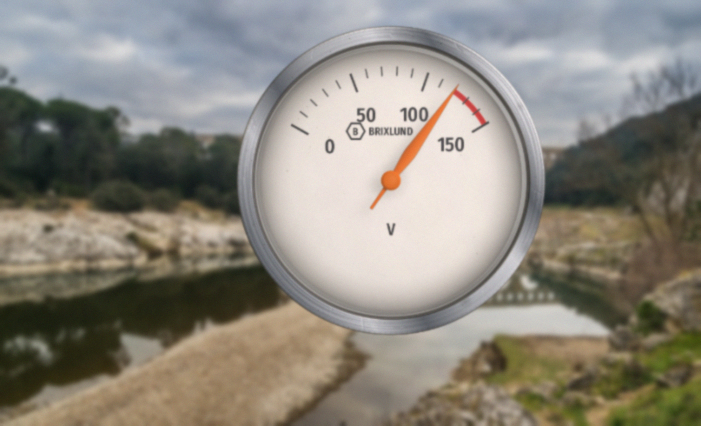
value=120 unit=V
